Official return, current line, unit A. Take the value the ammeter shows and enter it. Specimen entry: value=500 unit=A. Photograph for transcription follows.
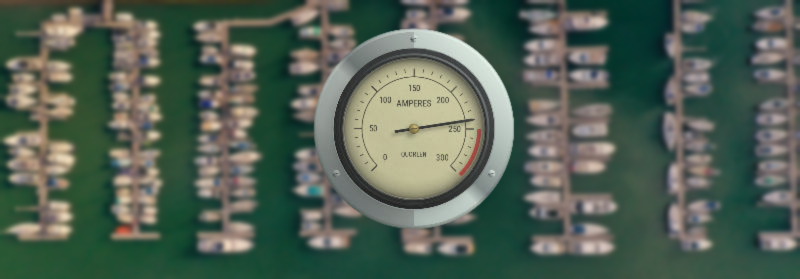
value=240 unit=A
